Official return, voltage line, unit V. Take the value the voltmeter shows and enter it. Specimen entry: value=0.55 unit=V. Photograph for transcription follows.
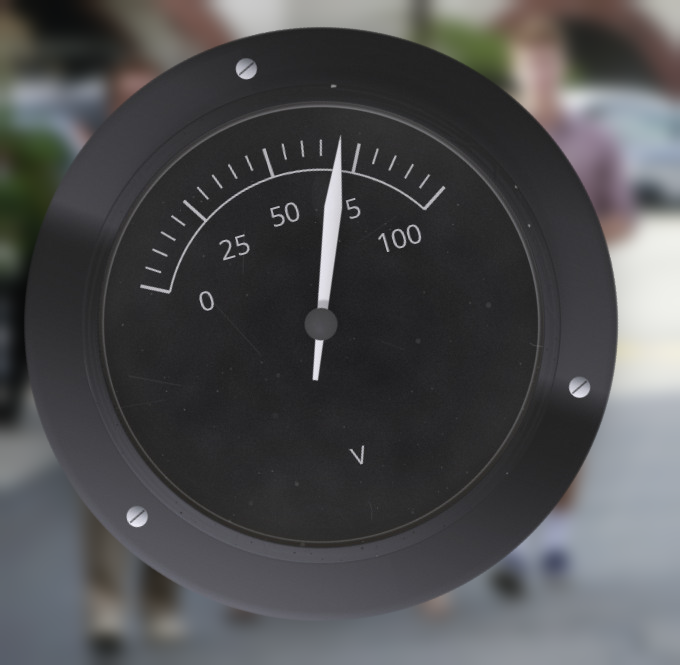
value=70 unit=V
